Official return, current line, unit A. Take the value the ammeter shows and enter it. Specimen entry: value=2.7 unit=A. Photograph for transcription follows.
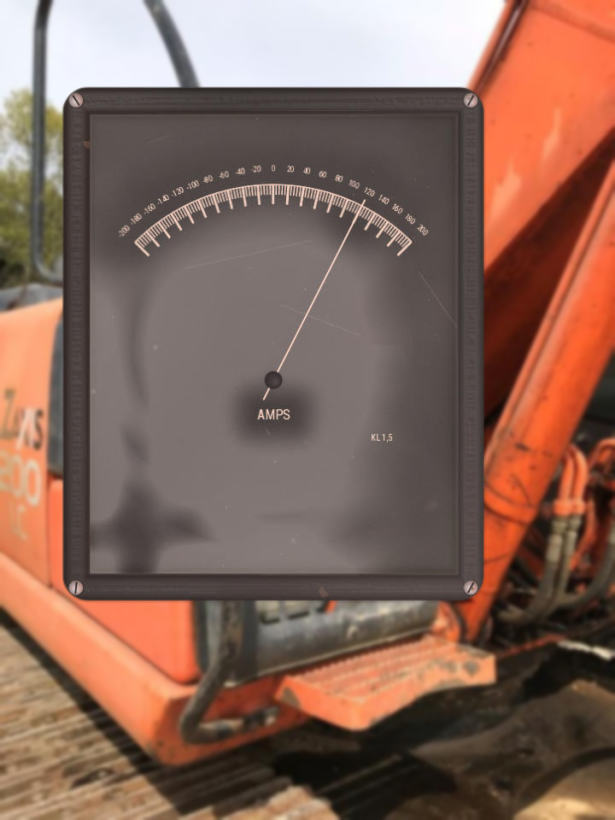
value=120 unit=A
